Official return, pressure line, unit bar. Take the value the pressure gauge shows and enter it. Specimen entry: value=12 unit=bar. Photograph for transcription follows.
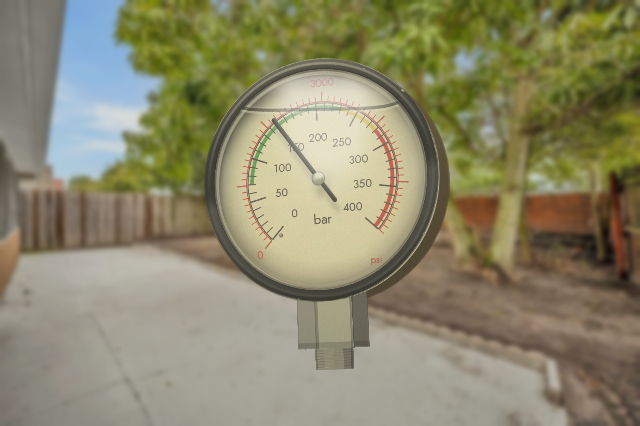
value=150 unit=bar
